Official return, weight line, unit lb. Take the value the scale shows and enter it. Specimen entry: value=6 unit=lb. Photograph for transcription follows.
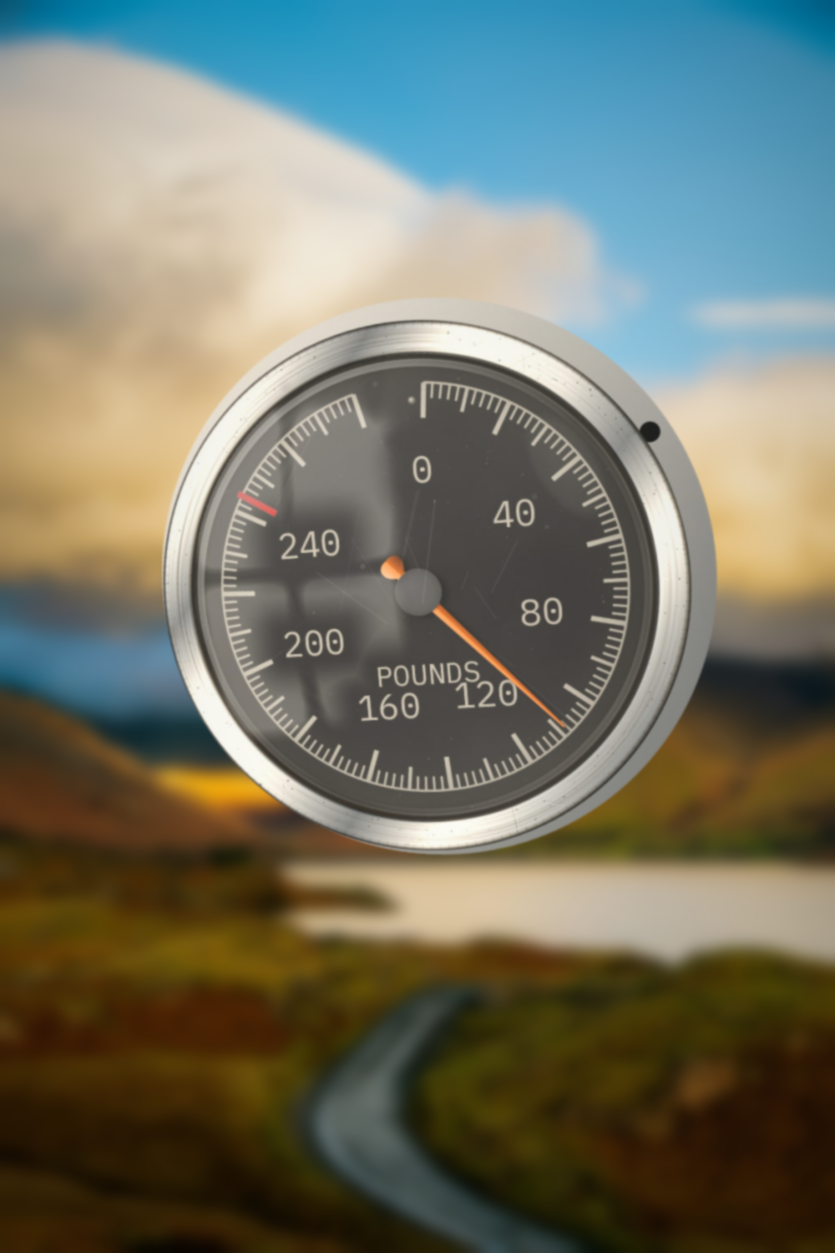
value=108 unit=lb
